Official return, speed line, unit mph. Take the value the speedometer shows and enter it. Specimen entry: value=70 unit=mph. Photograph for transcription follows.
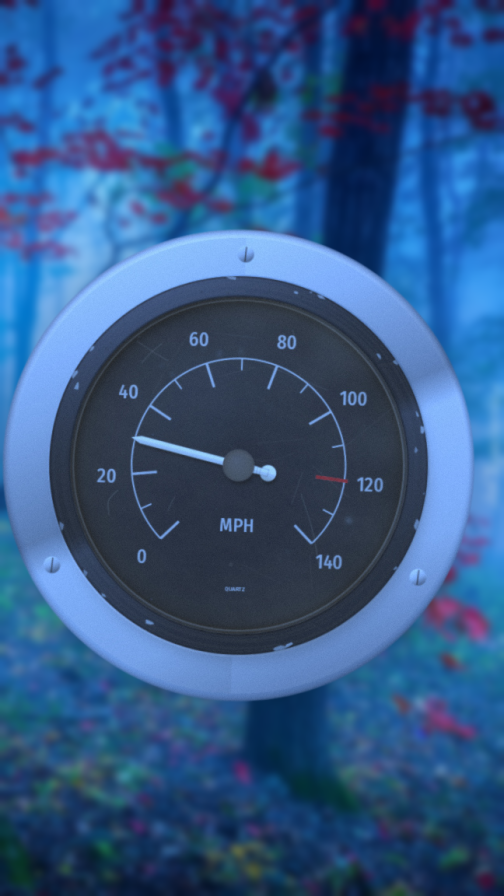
value=30 unit=mph
